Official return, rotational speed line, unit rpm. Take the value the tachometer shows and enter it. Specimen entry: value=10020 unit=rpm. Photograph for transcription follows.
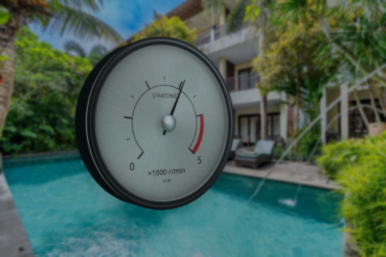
value=3000 unit=rpm
